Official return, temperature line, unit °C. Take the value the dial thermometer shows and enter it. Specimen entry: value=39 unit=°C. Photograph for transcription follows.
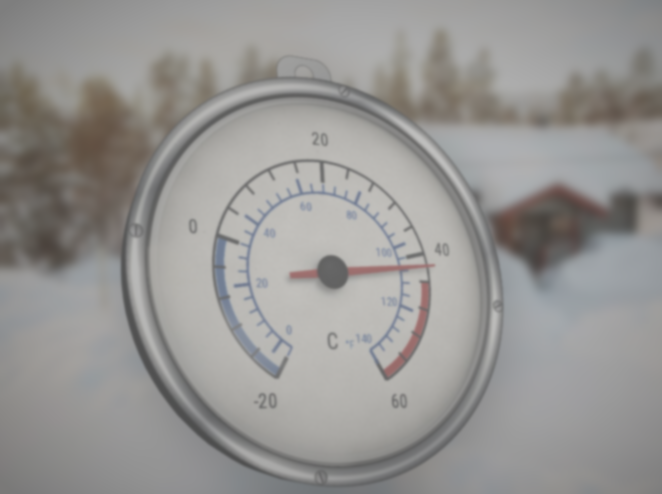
value=42 unit=°C
